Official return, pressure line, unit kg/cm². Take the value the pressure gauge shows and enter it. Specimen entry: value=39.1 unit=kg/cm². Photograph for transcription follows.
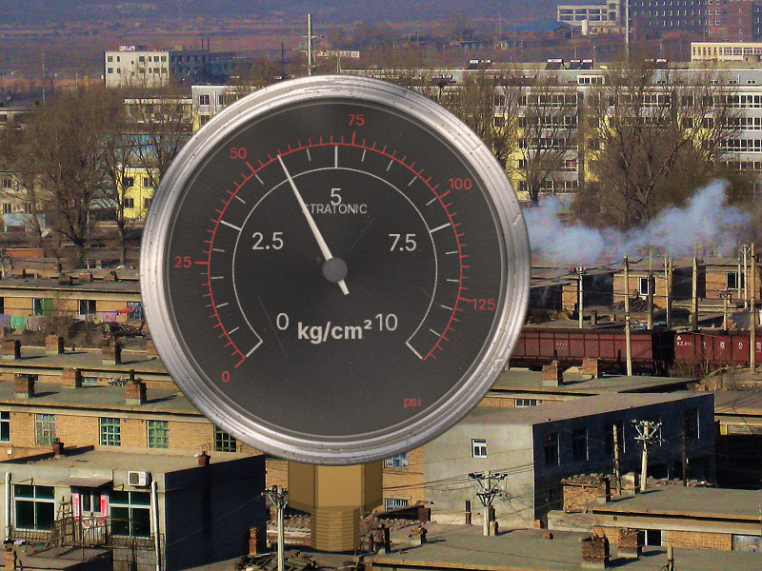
value=4 unit=kg/cm²
